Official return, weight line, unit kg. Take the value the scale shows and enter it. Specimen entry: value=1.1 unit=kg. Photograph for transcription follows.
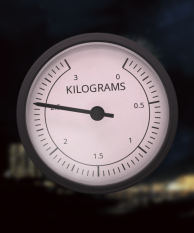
value=2.5 unit=kg
